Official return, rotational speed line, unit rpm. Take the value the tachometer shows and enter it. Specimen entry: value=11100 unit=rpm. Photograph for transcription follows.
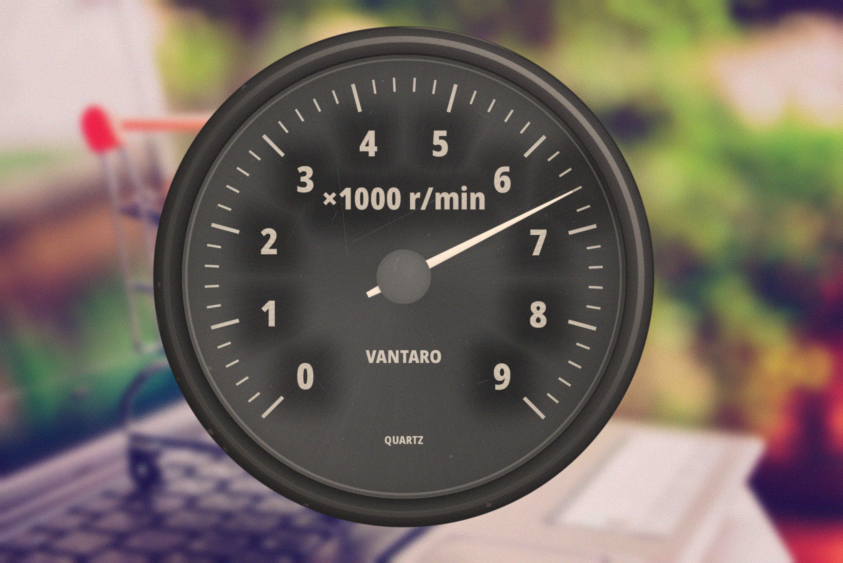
value=6600 unit=rpm
